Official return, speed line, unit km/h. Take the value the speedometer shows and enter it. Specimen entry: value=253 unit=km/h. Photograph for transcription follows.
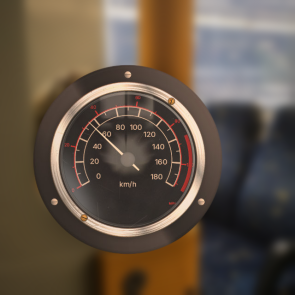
value=55 unit=km/h
